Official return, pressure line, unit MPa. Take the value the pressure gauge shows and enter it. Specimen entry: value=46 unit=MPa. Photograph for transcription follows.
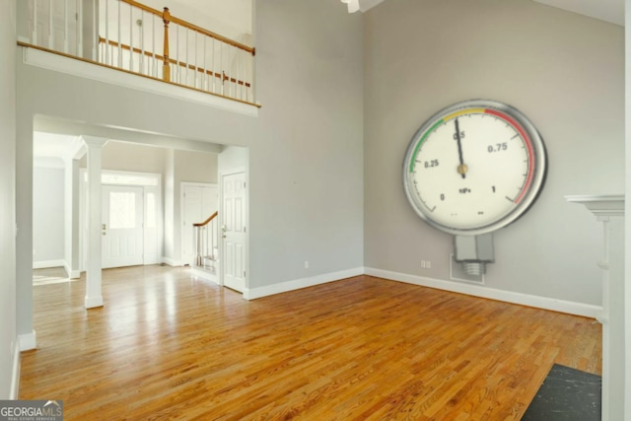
value=0.5 unit=MPa
